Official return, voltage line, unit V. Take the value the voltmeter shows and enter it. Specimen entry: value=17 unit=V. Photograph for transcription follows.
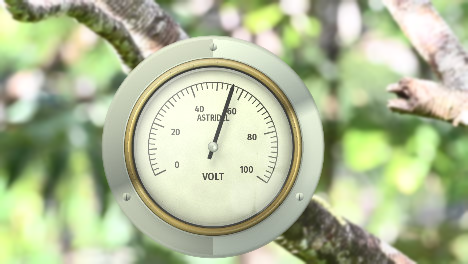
value=56 unit=V
